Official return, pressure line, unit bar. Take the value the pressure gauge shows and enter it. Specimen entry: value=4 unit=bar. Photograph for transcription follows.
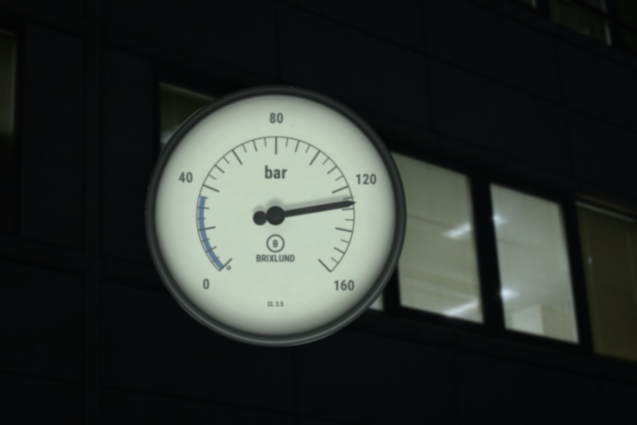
value=127.5 unit=bar
